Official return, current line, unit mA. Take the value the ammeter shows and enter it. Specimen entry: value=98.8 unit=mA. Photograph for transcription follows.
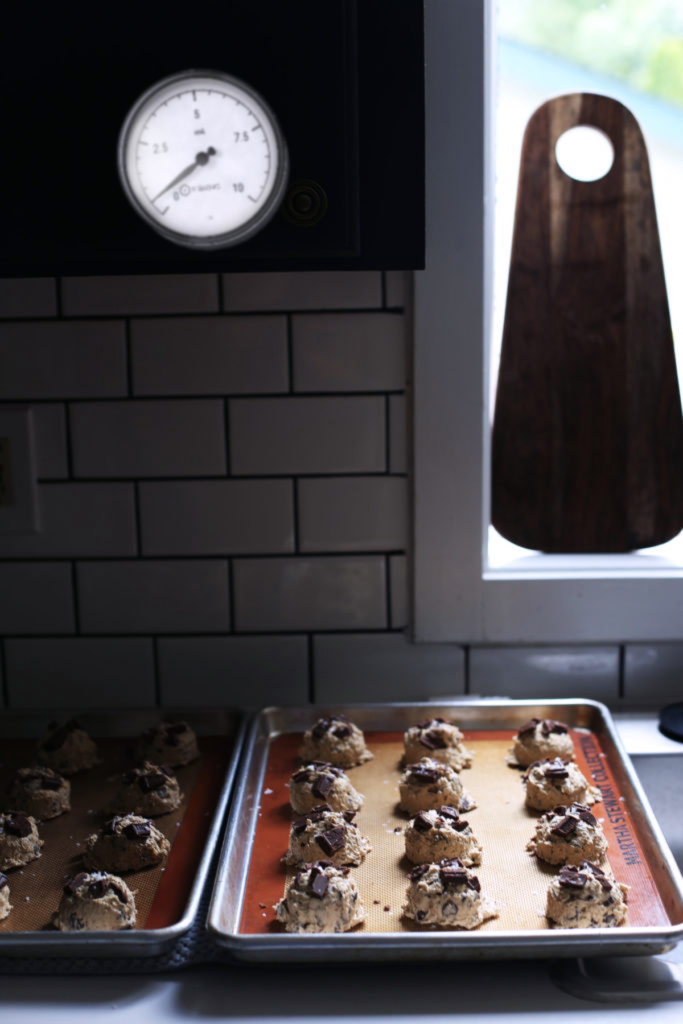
value=0.5 unit=mA
